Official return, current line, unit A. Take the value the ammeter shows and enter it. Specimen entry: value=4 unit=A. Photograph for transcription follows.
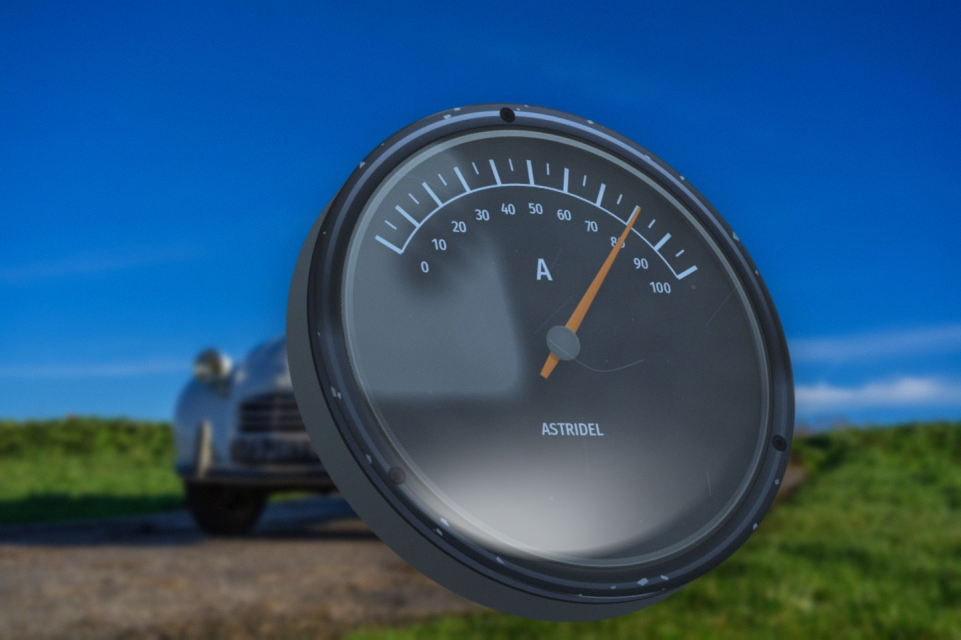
value=80 unit=A
